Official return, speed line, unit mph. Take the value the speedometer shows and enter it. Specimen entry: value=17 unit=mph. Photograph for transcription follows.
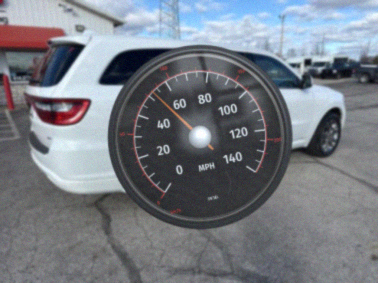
value=52.5 unit=mph
